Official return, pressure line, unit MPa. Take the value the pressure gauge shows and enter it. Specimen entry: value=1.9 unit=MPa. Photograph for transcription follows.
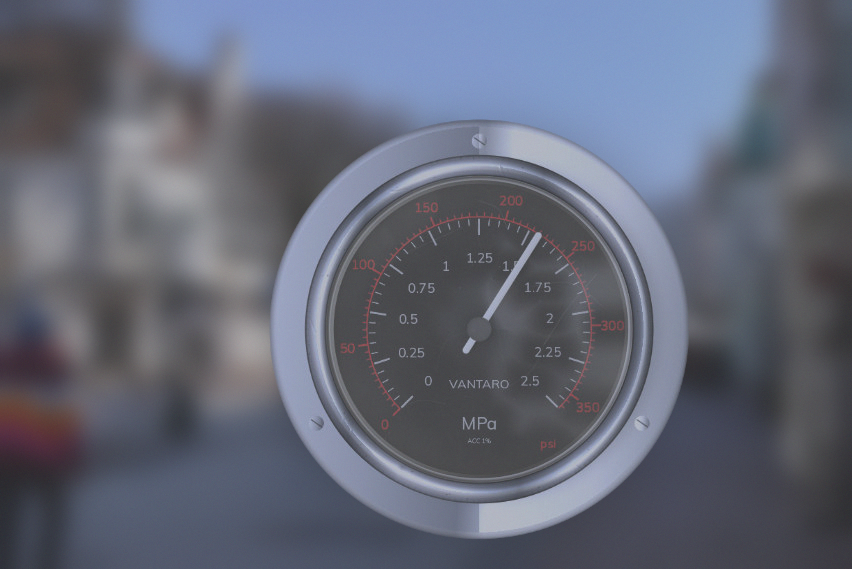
value=1.55 unit=MPa
